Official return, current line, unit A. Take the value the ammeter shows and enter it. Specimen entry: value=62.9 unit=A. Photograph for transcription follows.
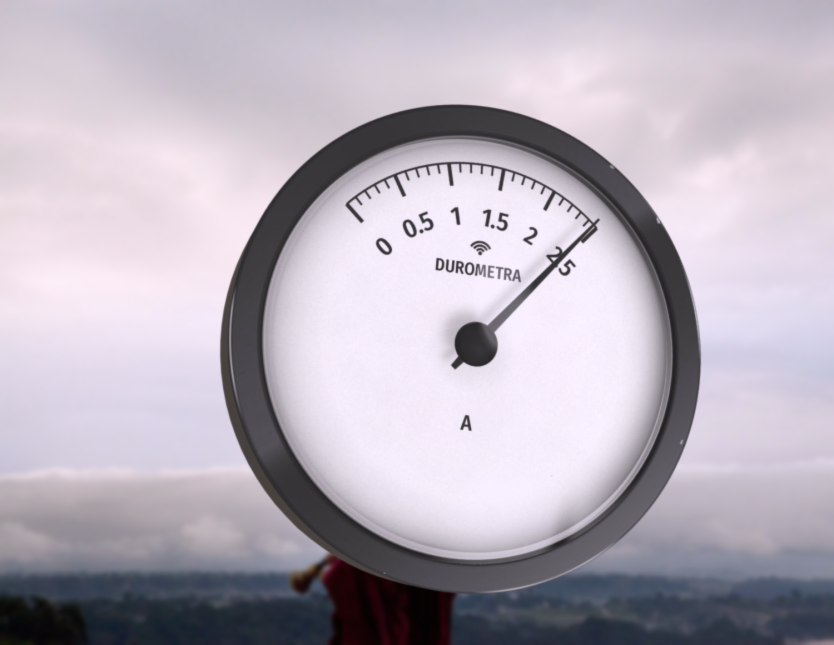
value=2.45 unit=A
